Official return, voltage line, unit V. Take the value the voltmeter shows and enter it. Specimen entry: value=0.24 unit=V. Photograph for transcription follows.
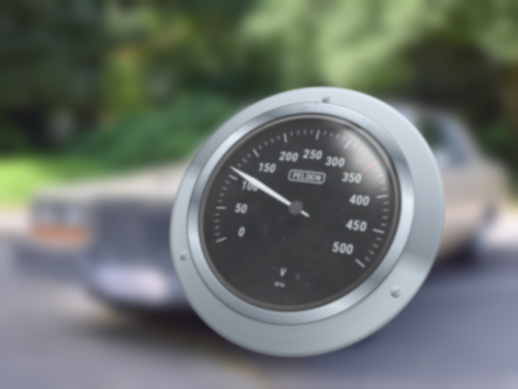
value=110 unit=V
